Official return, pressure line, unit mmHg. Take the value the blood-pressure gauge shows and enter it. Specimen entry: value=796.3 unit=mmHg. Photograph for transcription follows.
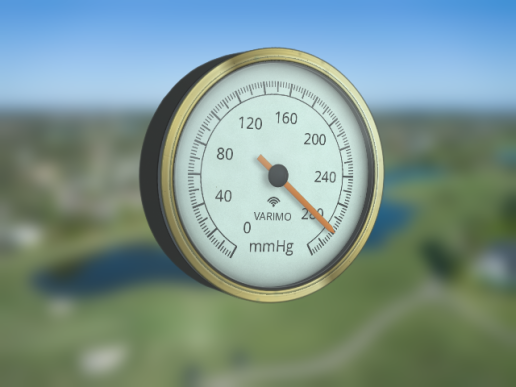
value=280 unit=mmHg
